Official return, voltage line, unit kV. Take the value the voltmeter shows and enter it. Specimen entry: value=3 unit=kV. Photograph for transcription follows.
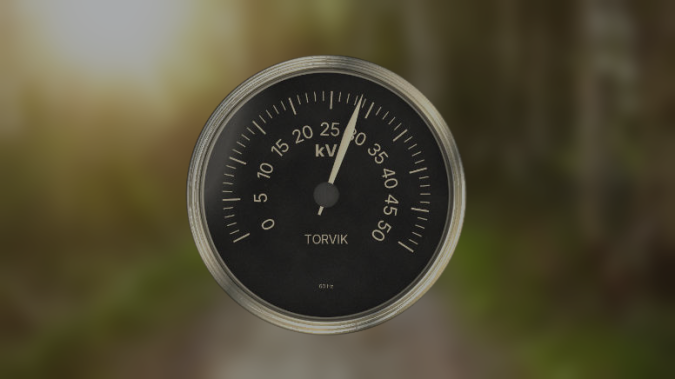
value=28.5 unit=kV
